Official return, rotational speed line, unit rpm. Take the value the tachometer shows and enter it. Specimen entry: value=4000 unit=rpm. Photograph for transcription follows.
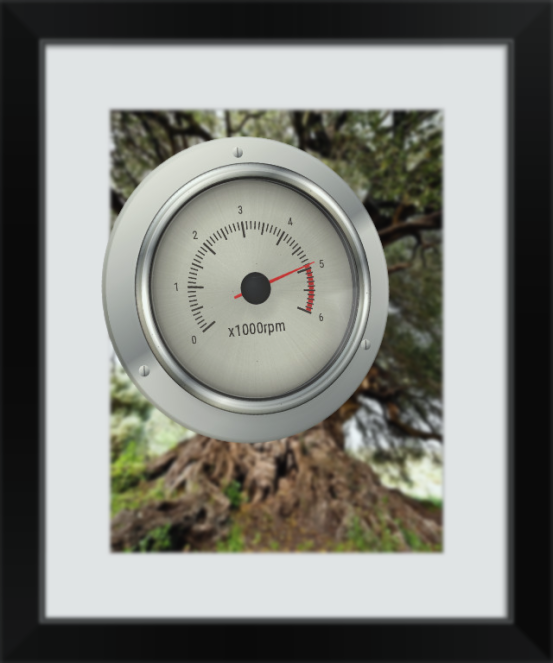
value=4900 unit=rpm
